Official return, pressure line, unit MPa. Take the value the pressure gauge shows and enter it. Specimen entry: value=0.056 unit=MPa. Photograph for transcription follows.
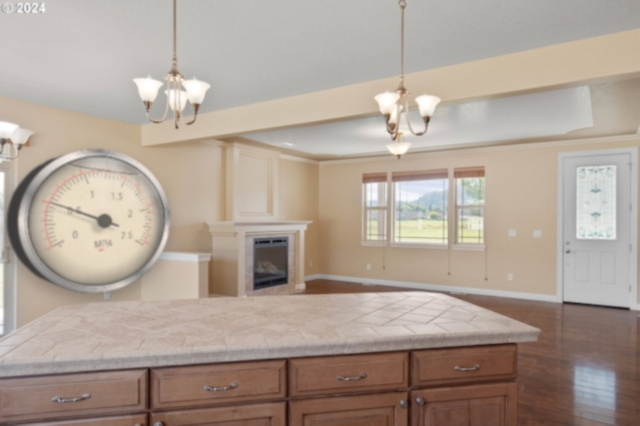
value=0.5 unit=MPa
